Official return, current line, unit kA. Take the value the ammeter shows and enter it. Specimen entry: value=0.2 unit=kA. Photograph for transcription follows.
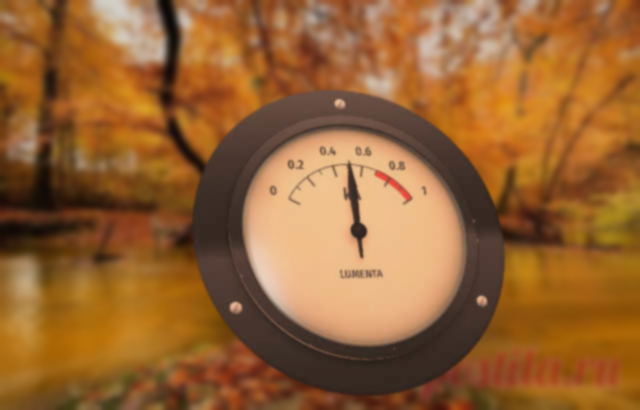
value=0.5 unit=kA
